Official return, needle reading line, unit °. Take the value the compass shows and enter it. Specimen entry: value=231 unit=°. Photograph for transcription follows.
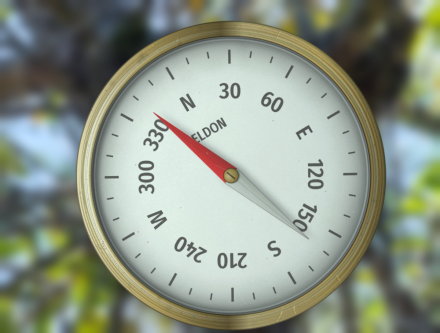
value=340 unit=°
